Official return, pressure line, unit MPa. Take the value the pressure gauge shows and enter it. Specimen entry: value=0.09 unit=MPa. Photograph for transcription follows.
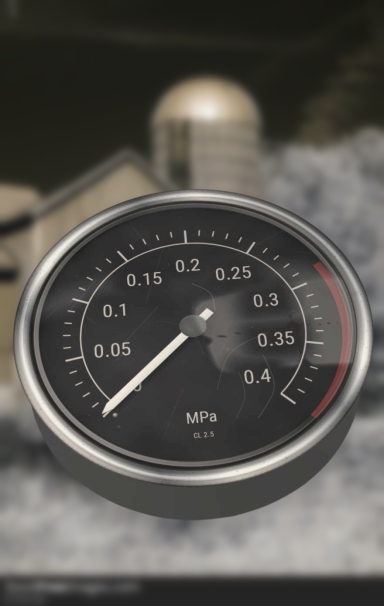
value=0 unit=MPa
